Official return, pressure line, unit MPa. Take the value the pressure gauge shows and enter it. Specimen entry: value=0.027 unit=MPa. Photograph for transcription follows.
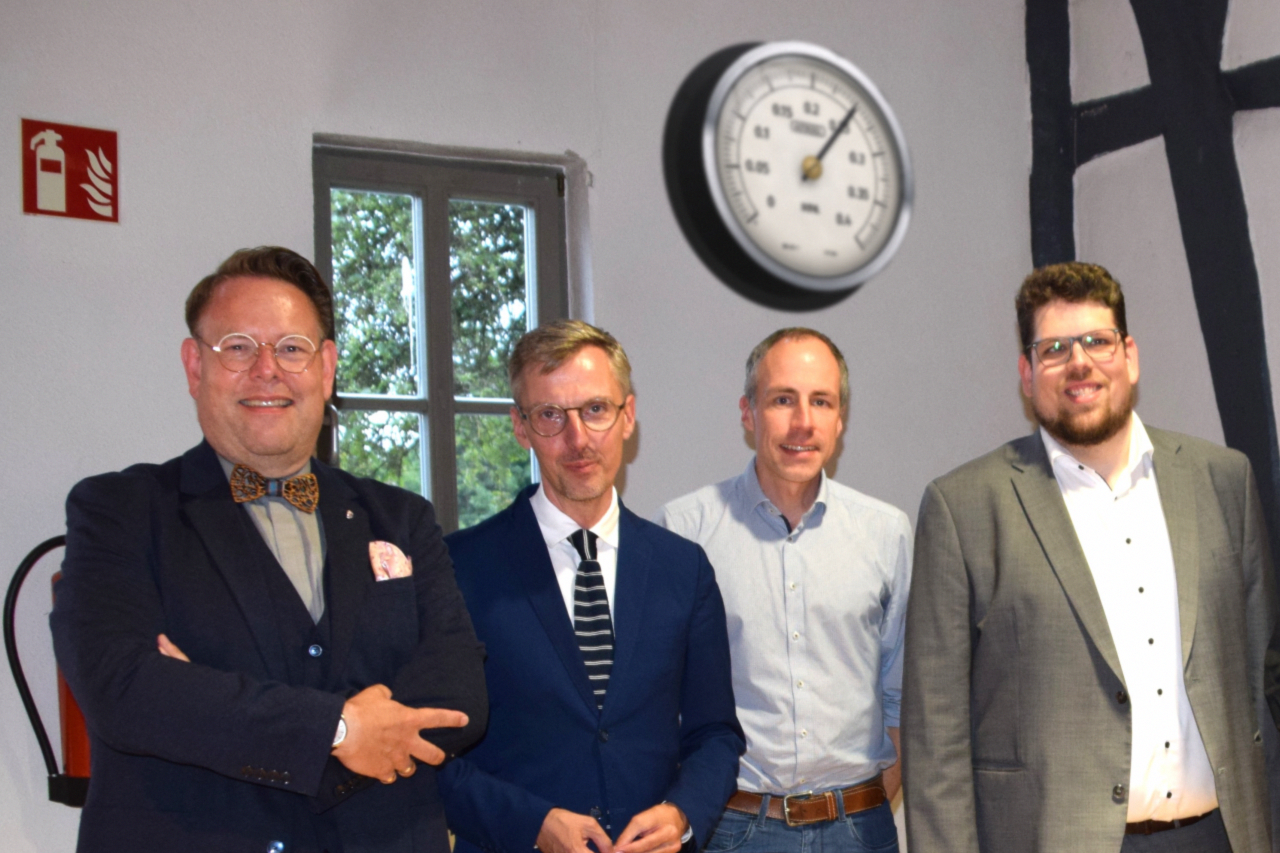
value=0.25 unit=MPa
